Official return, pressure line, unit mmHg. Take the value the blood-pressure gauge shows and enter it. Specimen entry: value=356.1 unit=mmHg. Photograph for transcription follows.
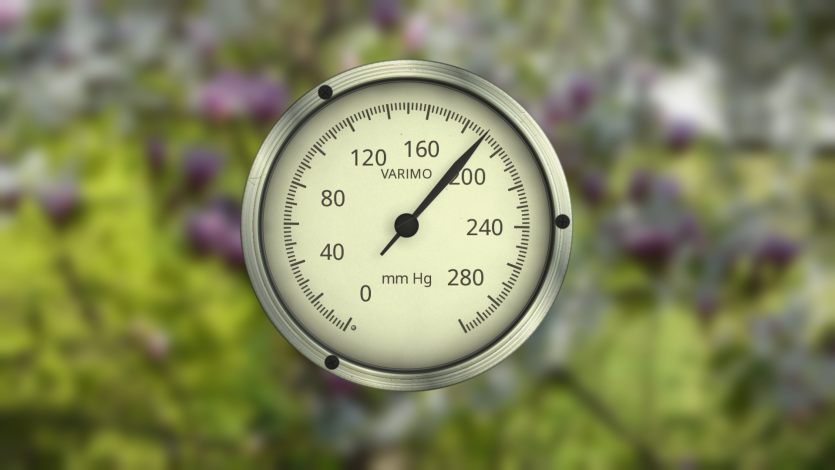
value=190 unit=mmHg
